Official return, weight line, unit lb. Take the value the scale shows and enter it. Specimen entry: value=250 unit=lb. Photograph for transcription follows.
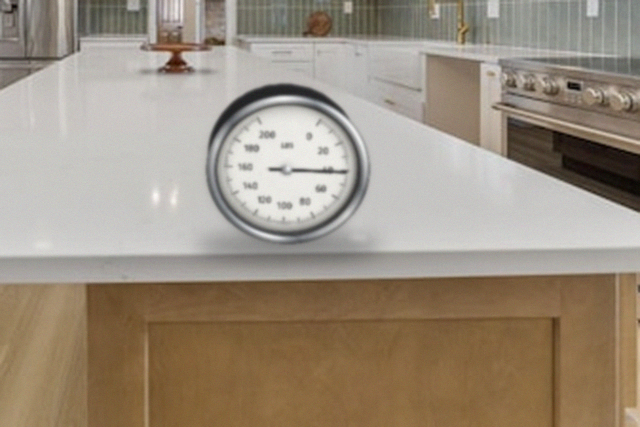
value=40 unit=lb
